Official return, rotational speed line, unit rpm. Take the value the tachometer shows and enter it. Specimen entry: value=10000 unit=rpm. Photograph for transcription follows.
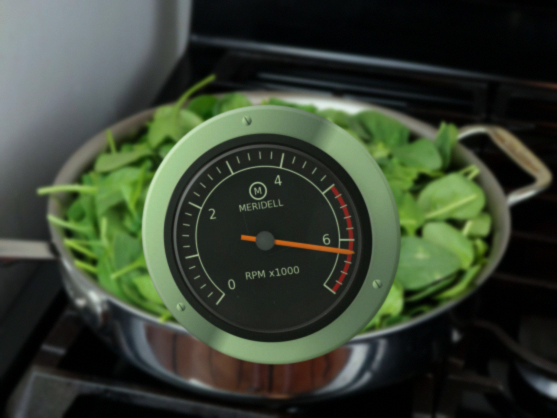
value=6200 unit=rpm
